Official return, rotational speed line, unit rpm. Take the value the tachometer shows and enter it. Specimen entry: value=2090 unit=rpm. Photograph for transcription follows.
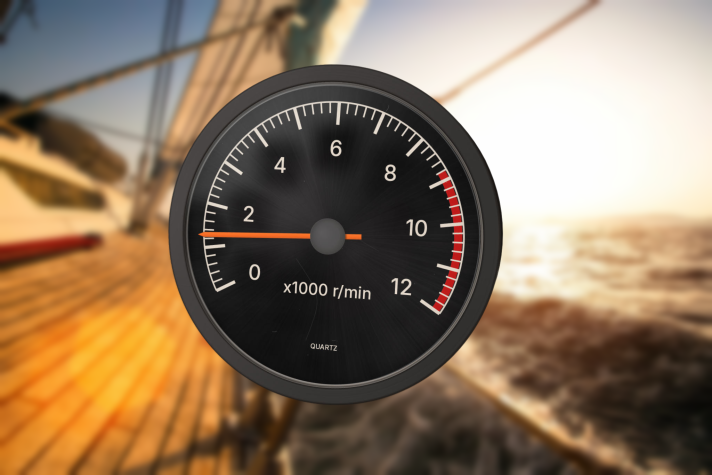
value=1300 unit=rpm
